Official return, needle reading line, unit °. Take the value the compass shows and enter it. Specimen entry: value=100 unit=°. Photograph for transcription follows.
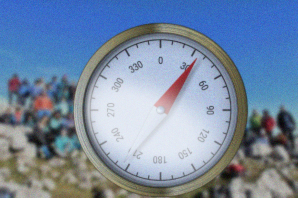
value=35 unit=°
